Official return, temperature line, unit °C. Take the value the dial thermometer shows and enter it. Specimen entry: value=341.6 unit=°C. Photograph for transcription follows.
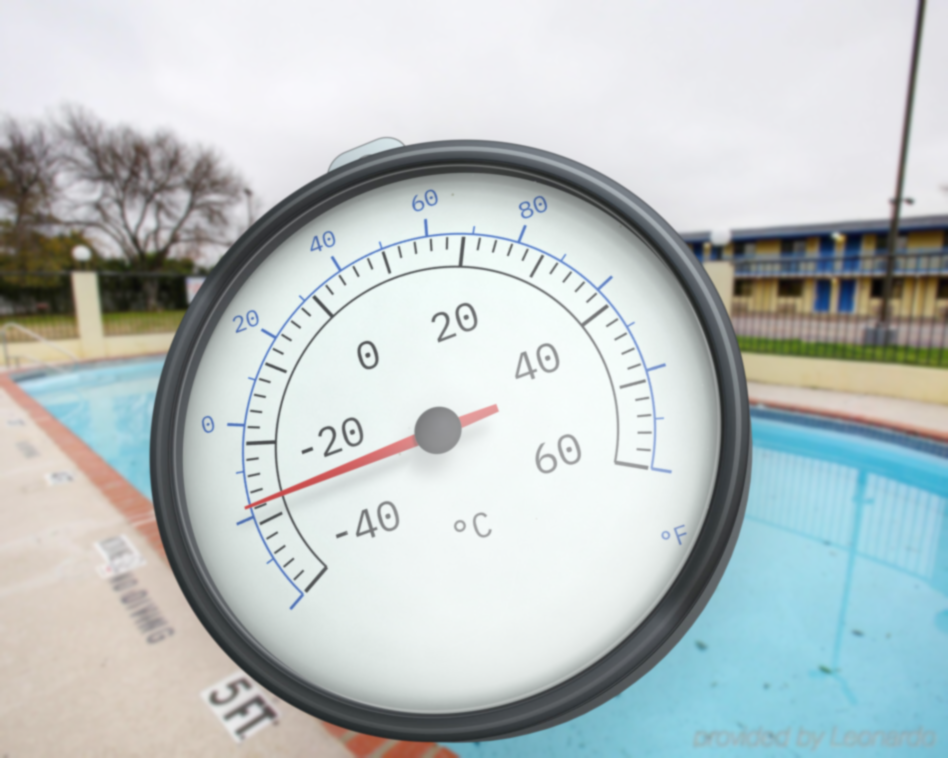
value=-28 unit=°C
